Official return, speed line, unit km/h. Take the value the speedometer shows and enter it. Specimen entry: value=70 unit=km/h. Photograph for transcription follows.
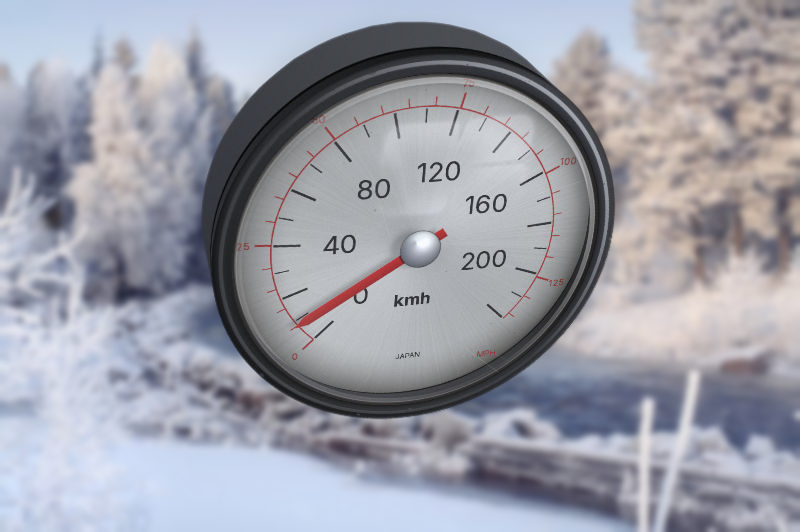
value=10 unit=km/h
